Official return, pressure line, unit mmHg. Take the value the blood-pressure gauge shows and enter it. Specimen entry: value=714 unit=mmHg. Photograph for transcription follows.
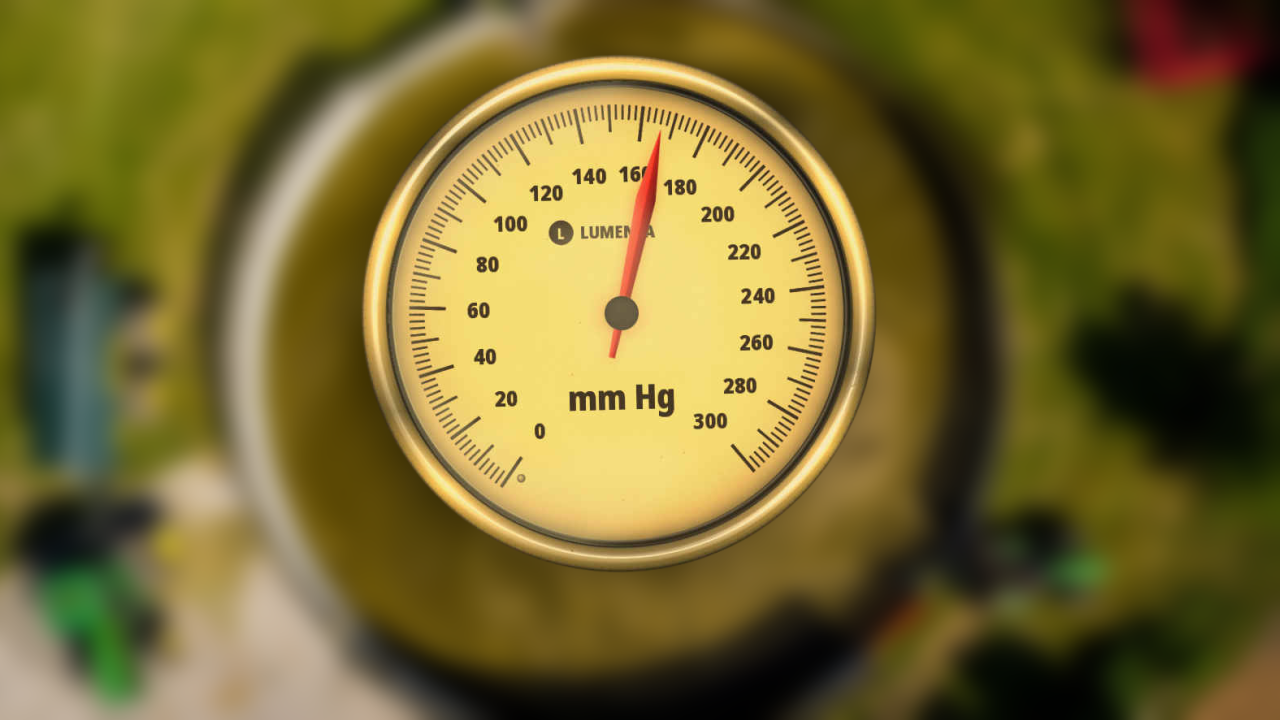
value=166 unit=mmHg
